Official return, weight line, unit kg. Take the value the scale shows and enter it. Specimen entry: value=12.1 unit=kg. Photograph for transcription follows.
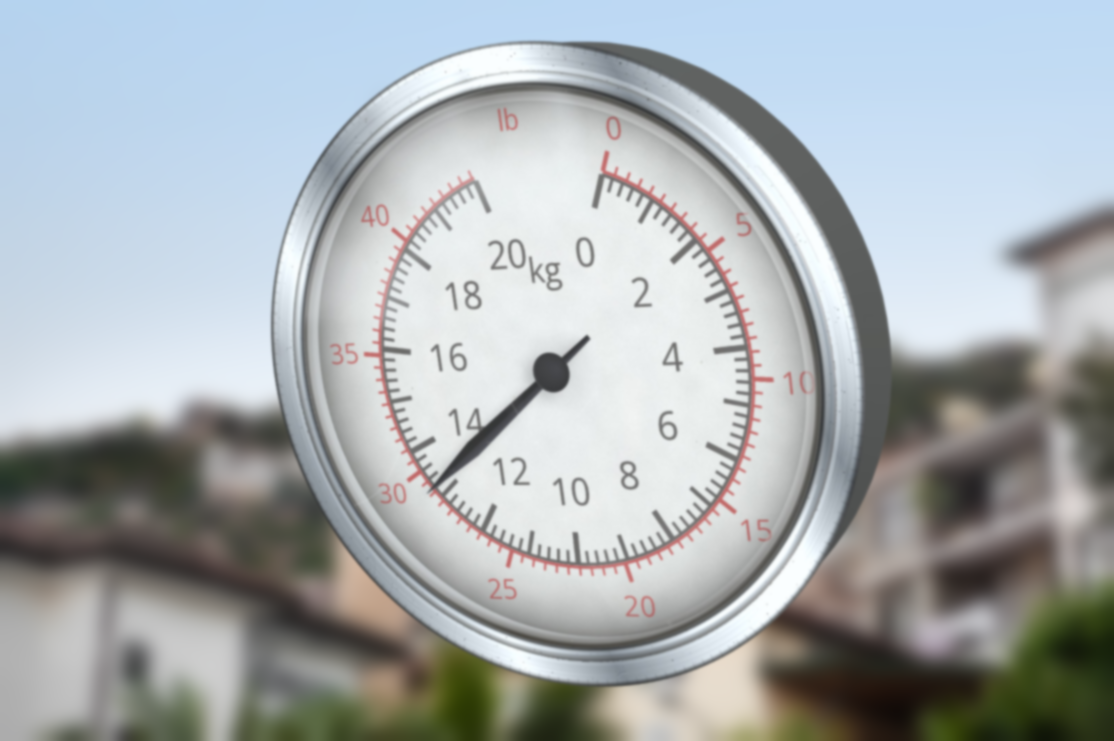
value=13.2 unit=kg
